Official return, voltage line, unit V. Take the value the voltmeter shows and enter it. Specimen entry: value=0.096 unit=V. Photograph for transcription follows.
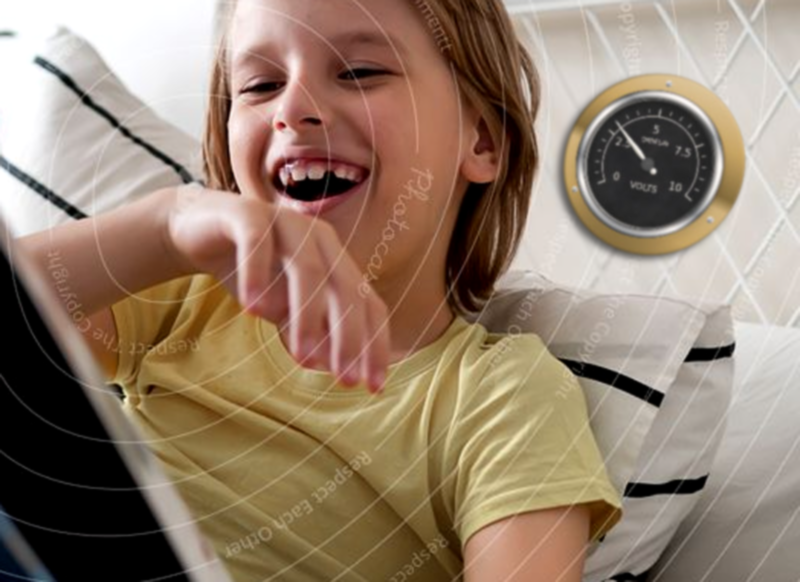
value=3 unit=V
